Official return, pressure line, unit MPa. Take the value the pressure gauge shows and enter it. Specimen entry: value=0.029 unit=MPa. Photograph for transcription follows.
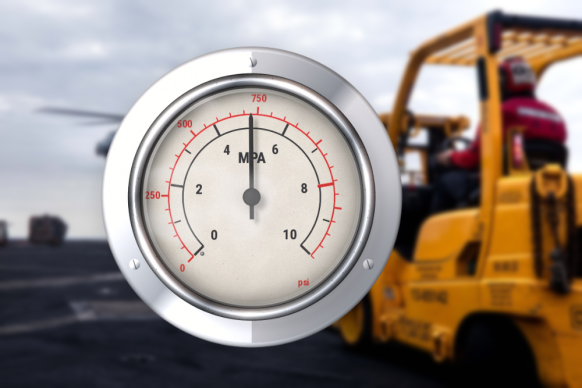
value=5 unit=MPa
